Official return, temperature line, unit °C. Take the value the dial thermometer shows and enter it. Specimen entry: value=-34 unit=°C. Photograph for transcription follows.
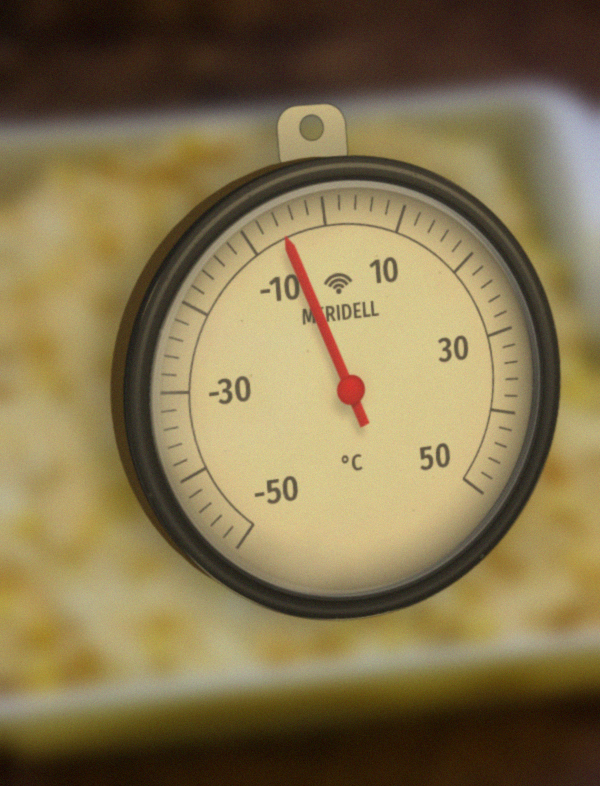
value=-6 unit=°C
